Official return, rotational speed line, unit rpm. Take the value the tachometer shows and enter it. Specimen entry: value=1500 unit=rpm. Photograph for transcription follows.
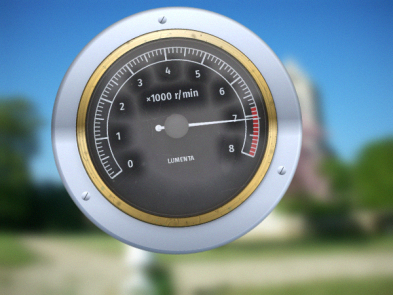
value=7100 unit=rpm
